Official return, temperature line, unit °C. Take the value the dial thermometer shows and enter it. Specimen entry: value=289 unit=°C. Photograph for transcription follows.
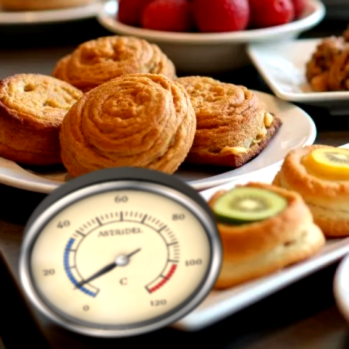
value=10 unit=°C
